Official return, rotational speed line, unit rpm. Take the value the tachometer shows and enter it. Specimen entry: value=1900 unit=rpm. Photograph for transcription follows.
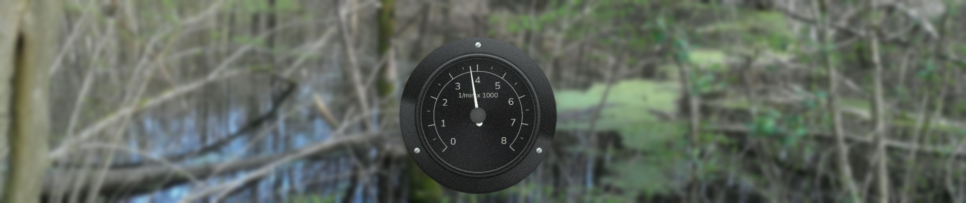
value=3750 unit=rpm
